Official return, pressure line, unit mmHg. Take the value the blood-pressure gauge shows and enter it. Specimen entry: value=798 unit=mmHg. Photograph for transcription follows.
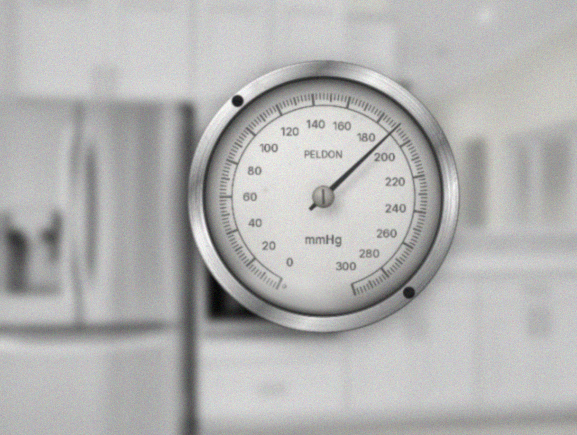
value=190 unit=mmHg
